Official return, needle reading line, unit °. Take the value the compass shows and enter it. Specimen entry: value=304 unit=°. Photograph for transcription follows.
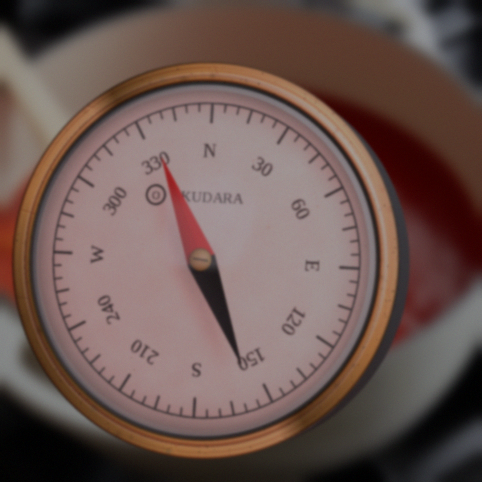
value=335 unit=°
